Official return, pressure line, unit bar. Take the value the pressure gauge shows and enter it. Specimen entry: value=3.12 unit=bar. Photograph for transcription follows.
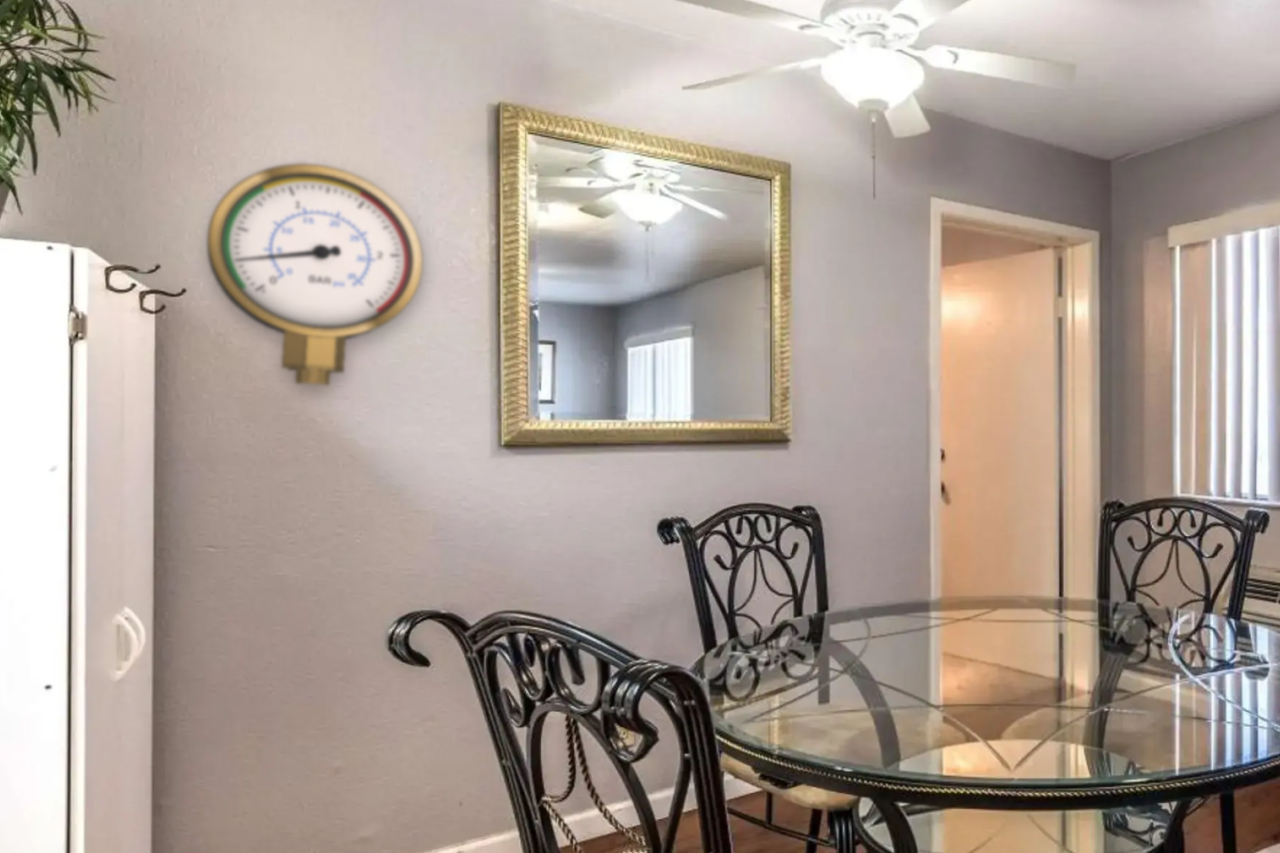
value=0.25 unit=bar
